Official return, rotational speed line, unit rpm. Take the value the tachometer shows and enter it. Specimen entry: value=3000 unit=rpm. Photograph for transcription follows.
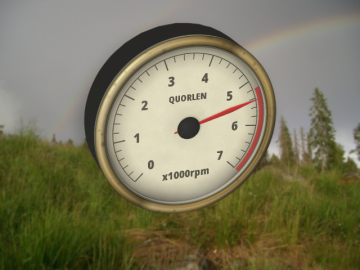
value=5400 unit=rpm
